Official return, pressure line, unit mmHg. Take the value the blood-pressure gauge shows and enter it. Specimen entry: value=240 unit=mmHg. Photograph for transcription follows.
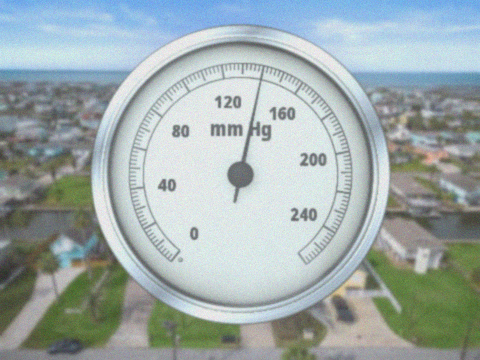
value=140 unit=mmHg
